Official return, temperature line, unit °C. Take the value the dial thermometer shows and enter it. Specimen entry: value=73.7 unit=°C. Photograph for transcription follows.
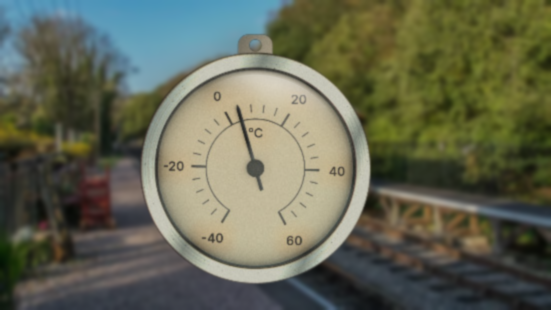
value=4 unit=°C
